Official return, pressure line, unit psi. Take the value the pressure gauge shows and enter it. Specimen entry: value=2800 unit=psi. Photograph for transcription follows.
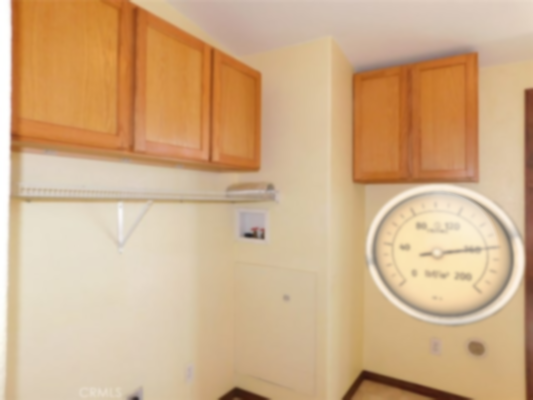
value=160 unit=psi
